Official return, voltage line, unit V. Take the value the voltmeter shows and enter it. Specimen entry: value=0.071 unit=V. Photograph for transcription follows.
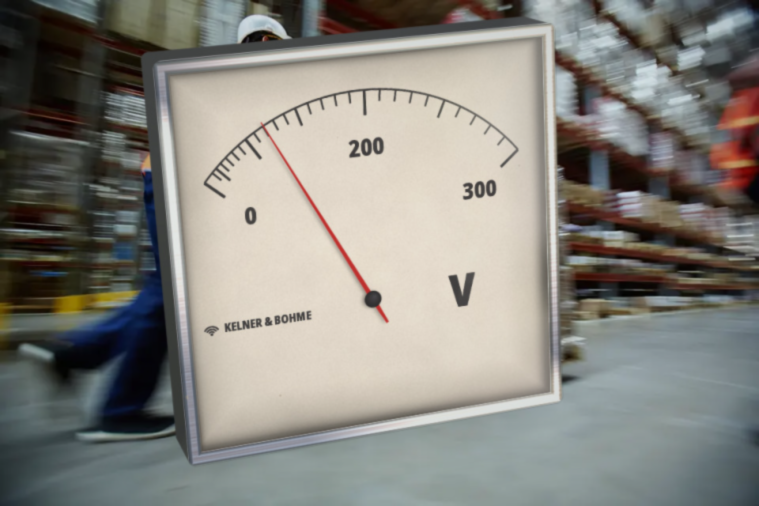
value=120 unit=V
